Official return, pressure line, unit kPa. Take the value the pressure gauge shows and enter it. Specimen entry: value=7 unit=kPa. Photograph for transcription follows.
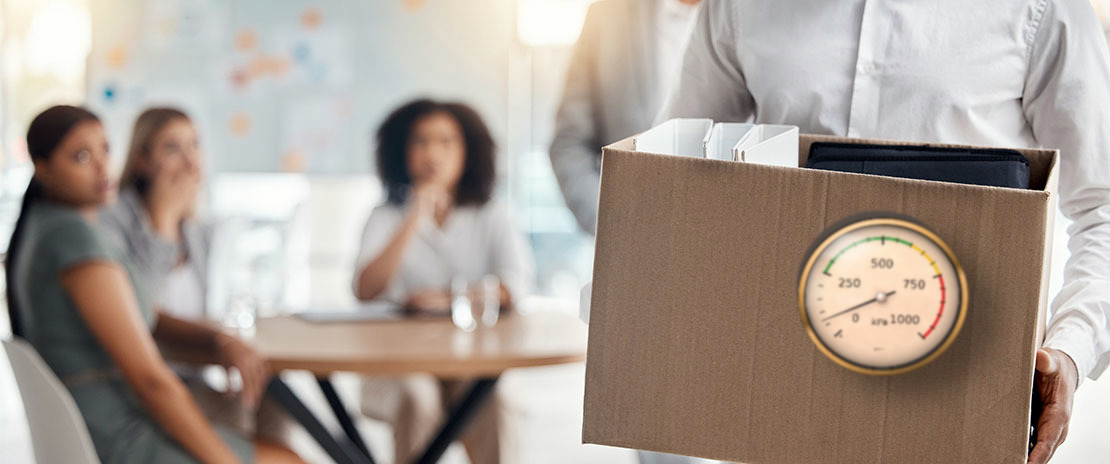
value=75 unit=kPa
